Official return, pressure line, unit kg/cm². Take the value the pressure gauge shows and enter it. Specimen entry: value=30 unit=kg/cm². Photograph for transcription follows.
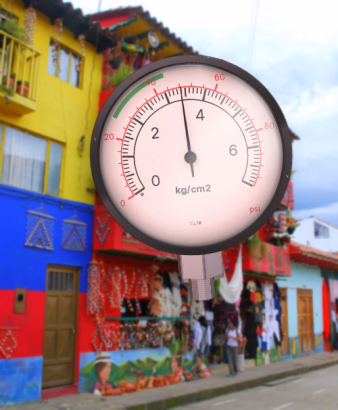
value=3.4 unit=kg/cm²
